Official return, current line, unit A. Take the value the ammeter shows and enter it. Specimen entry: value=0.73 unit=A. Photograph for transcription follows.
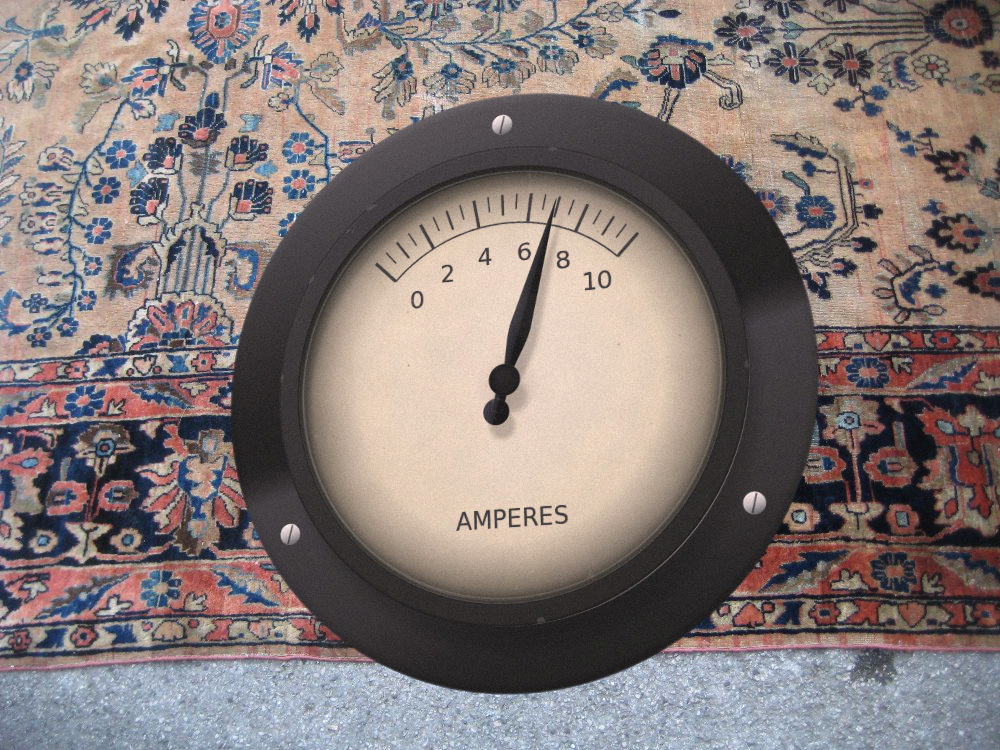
value=7 unit=A
